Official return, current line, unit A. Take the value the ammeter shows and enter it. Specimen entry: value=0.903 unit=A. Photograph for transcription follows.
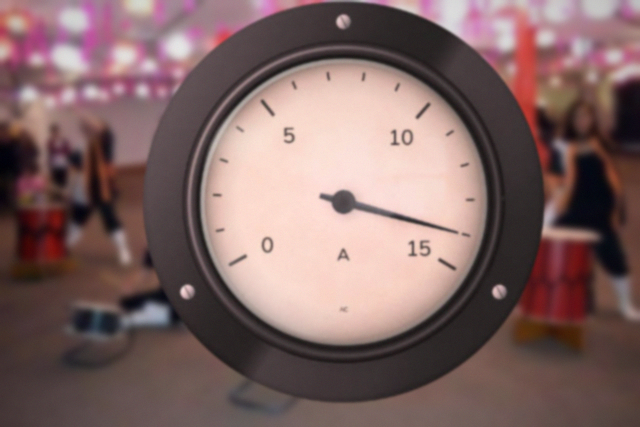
value=14 unit=A
